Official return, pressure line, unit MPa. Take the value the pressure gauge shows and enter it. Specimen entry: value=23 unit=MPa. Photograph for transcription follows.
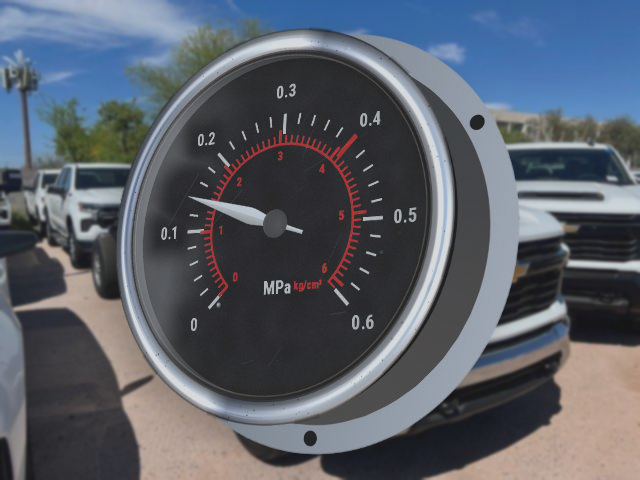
value=0.14 unit=MPa
